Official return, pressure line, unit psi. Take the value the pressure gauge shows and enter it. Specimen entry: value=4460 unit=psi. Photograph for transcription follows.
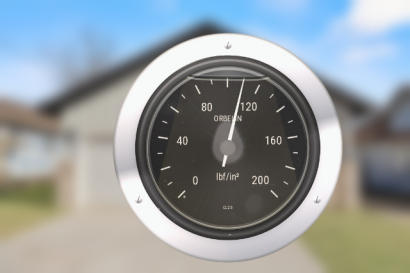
value=110 unit=psi
